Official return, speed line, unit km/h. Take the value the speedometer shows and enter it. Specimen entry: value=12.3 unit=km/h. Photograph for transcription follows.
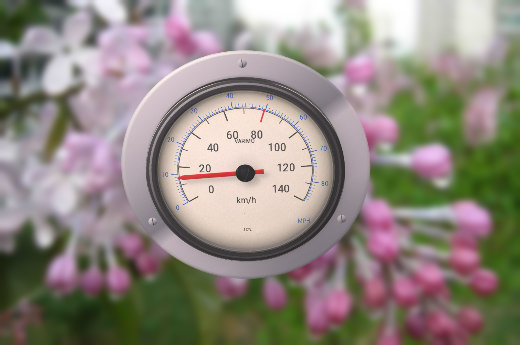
value=15 unit=km/h
